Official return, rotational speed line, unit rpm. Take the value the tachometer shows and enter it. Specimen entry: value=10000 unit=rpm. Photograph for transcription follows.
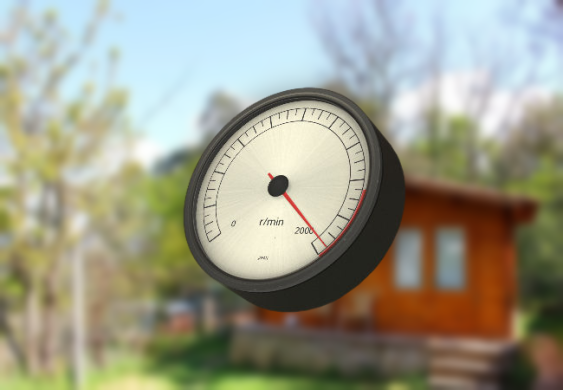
value=1950 unit=rpm
